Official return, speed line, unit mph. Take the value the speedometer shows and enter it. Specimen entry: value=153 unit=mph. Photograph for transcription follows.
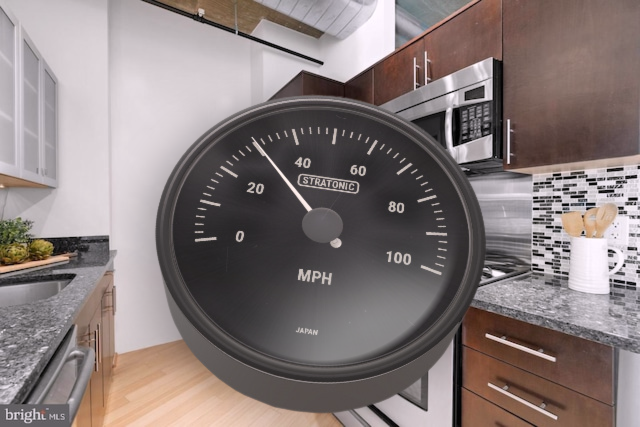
value=30 unit=mph
